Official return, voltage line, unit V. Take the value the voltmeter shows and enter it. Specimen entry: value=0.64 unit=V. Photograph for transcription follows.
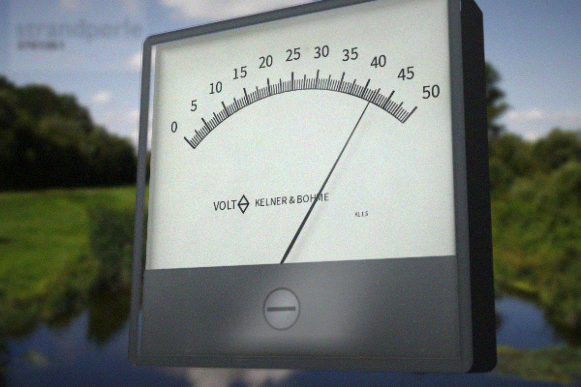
value=42.5 unit=V
